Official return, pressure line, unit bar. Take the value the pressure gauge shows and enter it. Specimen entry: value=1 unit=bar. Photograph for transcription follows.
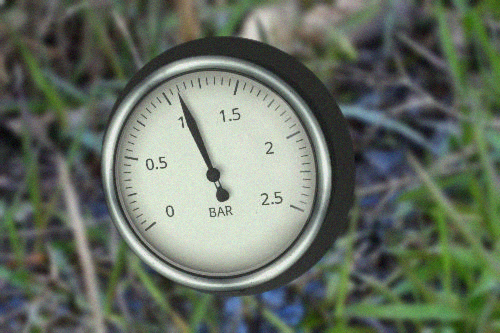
value=1.1 unit=bar
